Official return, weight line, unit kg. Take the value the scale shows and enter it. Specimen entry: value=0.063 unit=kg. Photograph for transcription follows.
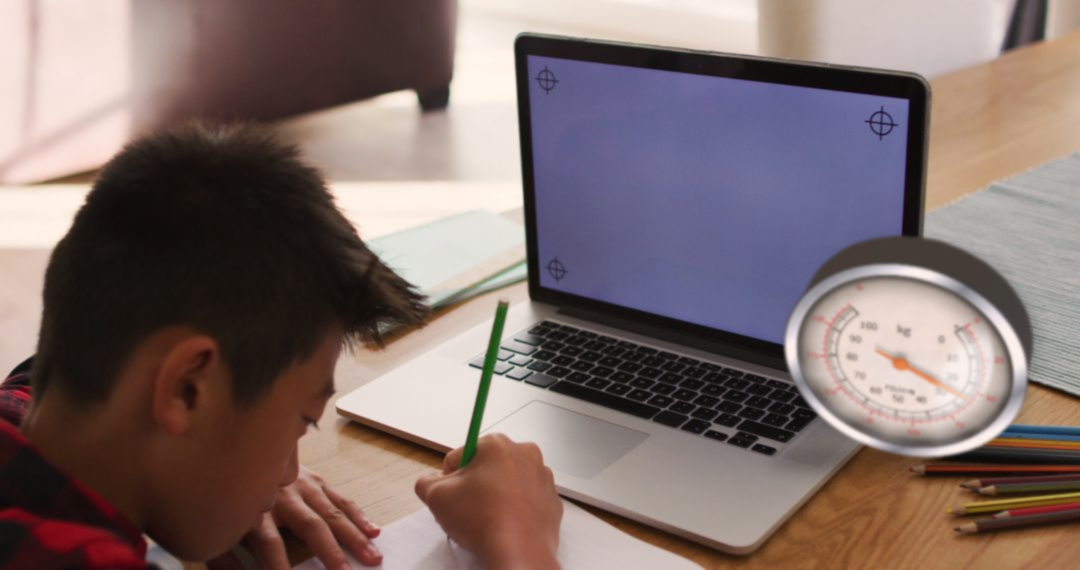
value=25 unit=kg
